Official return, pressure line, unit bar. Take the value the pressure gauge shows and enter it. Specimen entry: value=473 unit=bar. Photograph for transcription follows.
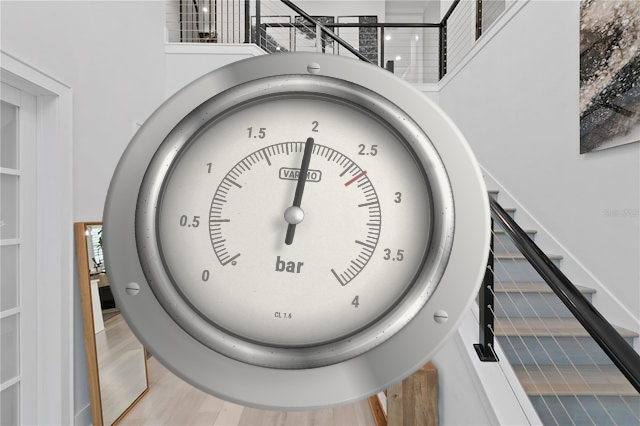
value=2 unit=bar
